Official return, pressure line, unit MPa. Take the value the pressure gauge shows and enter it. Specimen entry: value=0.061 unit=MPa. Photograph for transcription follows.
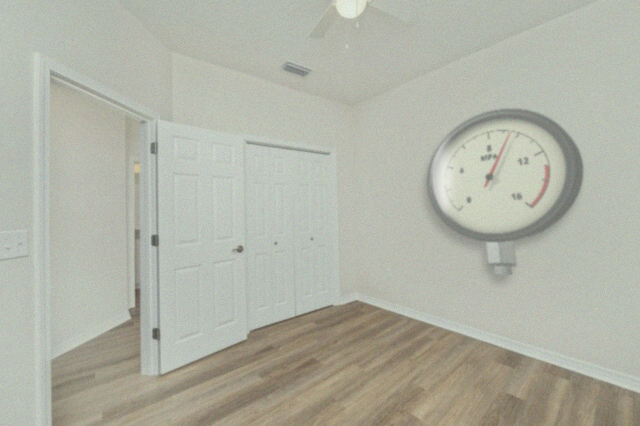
value=9.5 unit=MPa
